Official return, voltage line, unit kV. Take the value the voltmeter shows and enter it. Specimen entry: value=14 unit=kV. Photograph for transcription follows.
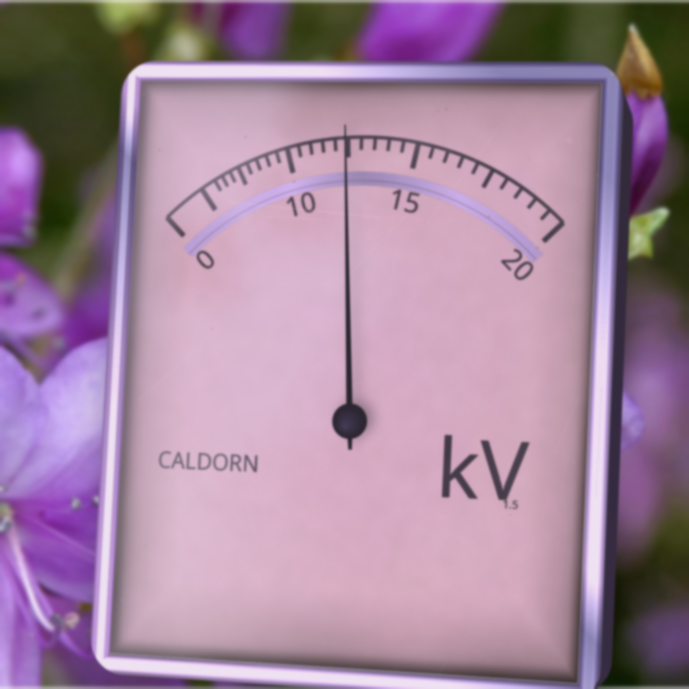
value=12.5 unit=kV
